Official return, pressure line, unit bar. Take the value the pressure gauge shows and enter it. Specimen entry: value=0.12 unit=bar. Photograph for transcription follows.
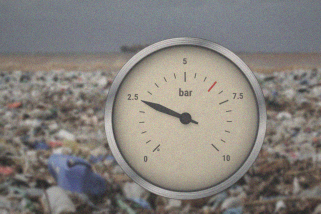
value=2.5 unit=bar
